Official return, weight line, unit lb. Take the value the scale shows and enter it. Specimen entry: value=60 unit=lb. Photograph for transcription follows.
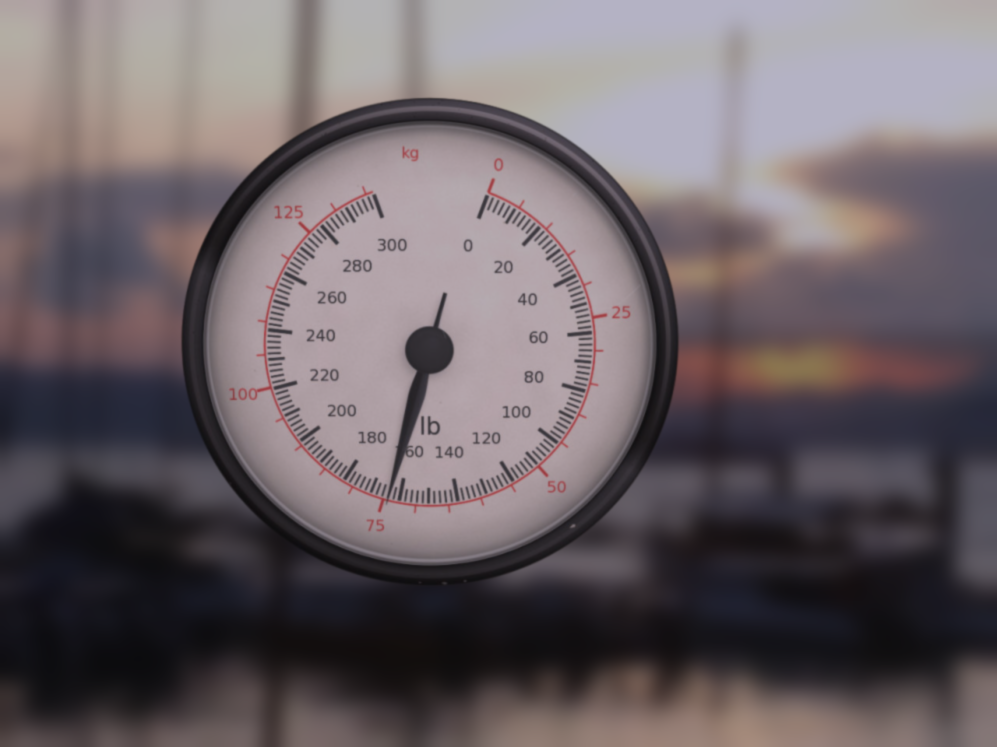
value=164 unit=lb
